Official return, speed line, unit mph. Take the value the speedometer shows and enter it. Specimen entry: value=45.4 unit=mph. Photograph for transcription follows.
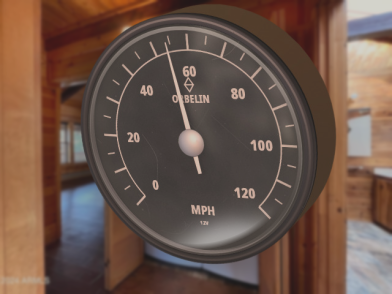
value=55 unit=mph
